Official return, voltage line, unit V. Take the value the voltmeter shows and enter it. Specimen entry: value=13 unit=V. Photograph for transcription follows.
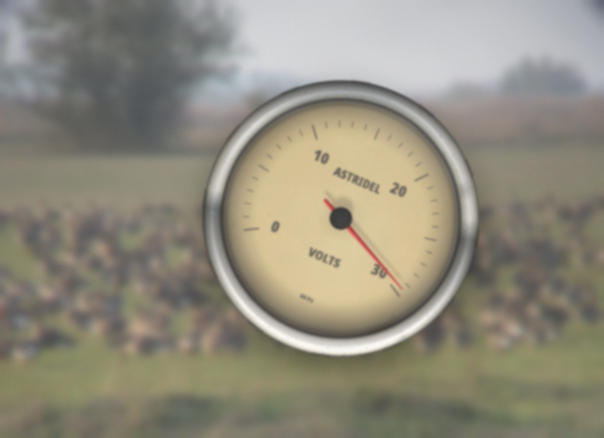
value=29.5 unit=V
